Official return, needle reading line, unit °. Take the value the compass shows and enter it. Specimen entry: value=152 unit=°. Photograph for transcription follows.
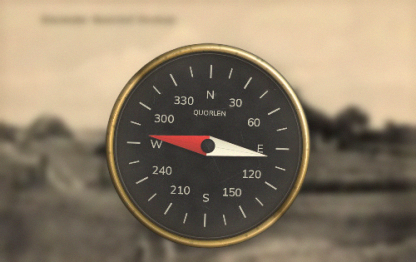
value=277.5 unit=°
